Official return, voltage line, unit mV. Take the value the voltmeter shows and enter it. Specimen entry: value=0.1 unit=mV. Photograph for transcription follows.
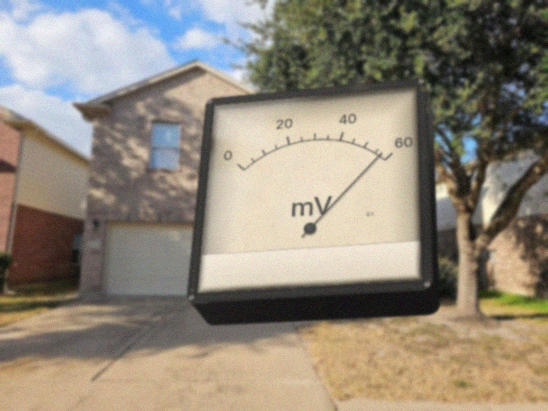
value=57.5 unit=mV
